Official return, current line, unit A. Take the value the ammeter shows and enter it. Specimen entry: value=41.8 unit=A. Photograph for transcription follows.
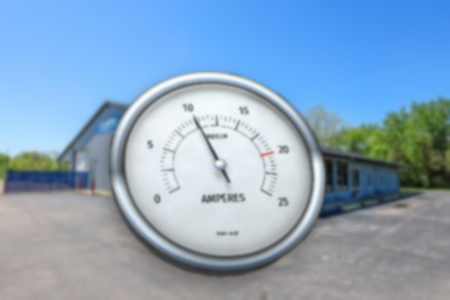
value=10 unit=A
